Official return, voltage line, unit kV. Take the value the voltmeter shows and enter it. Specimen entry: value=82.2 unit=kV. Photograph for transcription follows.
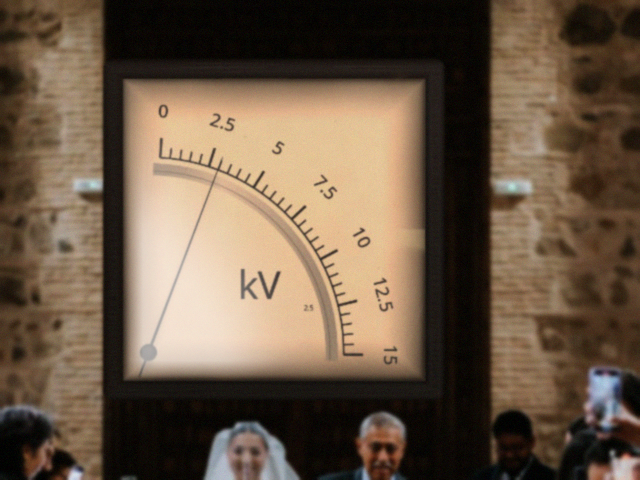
value=3 unit=kV
